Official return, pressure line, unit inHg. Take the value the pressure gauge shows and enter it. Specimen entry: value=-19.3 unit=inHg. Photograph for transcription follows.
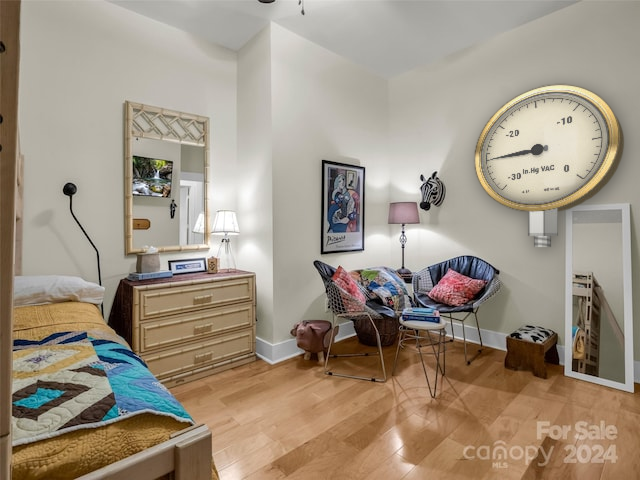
value=-25 unit=inHg
